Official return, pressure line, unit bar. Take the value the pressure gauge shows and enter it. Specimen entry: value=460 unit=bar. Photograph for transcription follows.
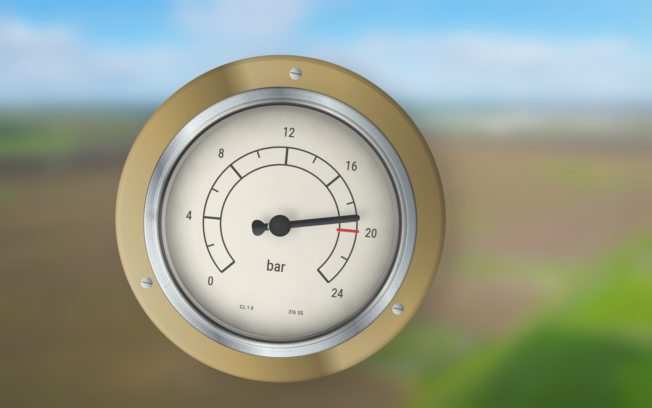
value=19 unit=bar
